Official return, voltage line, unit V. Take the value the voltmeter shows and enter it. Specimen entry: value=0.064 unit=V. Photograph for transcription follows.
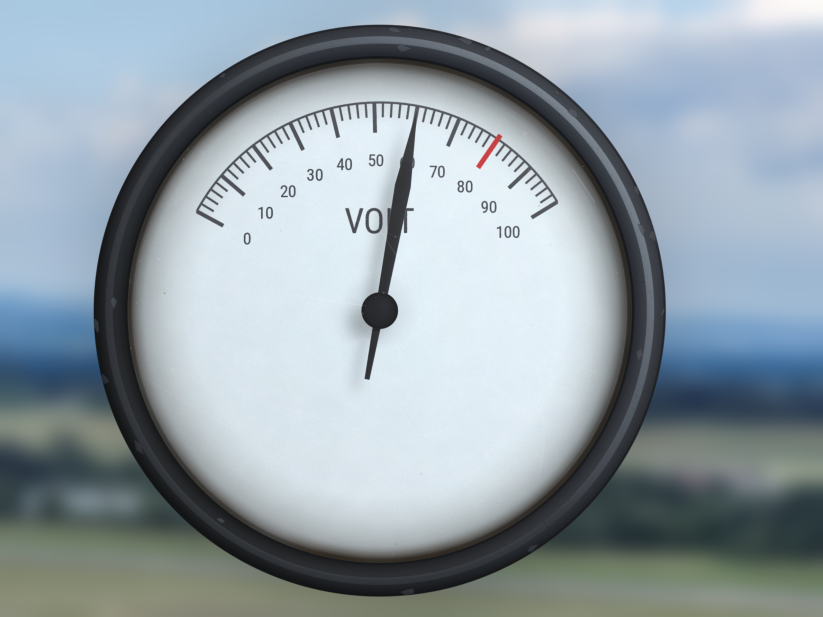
value=60 unit=V
